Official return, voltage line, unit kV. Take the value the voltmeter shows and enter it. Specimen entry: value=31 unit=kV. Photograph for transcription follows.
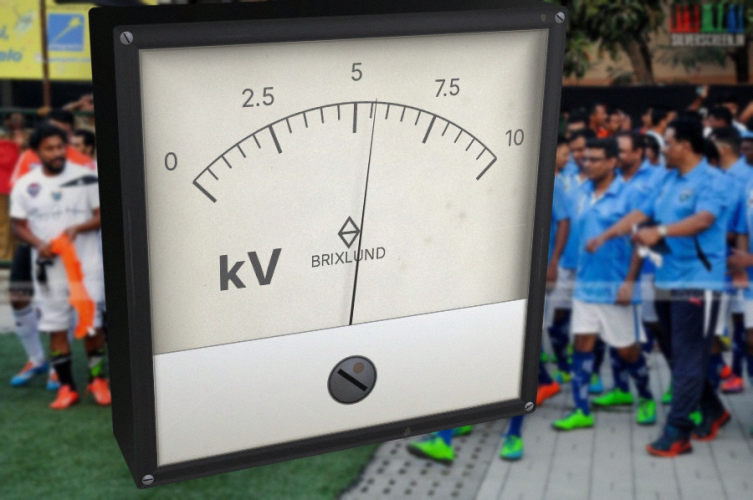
value=5.5 unit=kV
